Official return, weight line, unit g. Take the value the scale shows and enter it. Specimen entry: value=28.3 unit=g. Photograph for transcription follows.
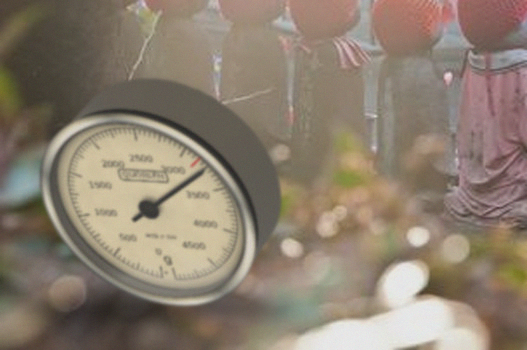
value=3250 unit=g
